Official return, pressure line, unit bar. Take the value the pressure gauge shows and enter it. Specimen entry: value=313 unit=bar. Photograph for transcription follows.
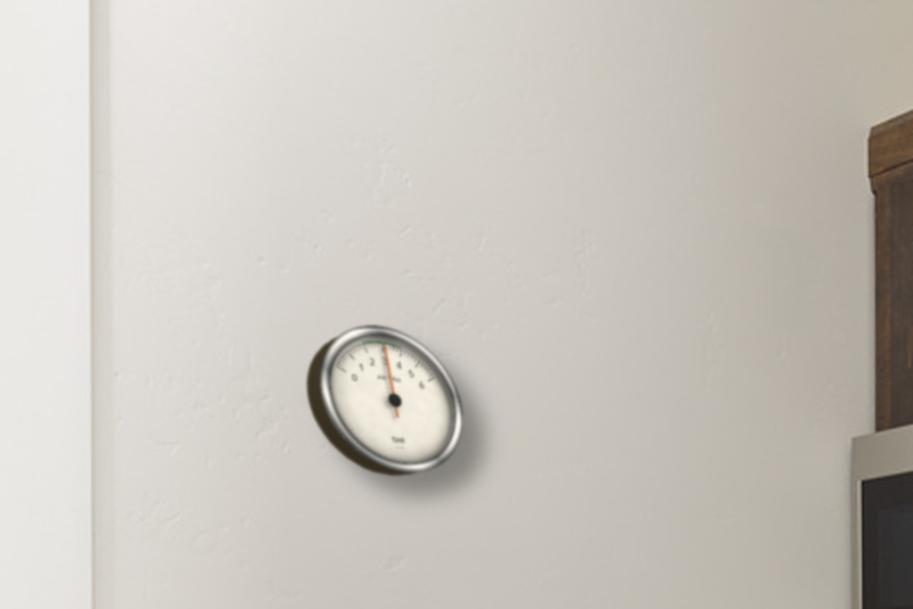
value=3 unit=bar
